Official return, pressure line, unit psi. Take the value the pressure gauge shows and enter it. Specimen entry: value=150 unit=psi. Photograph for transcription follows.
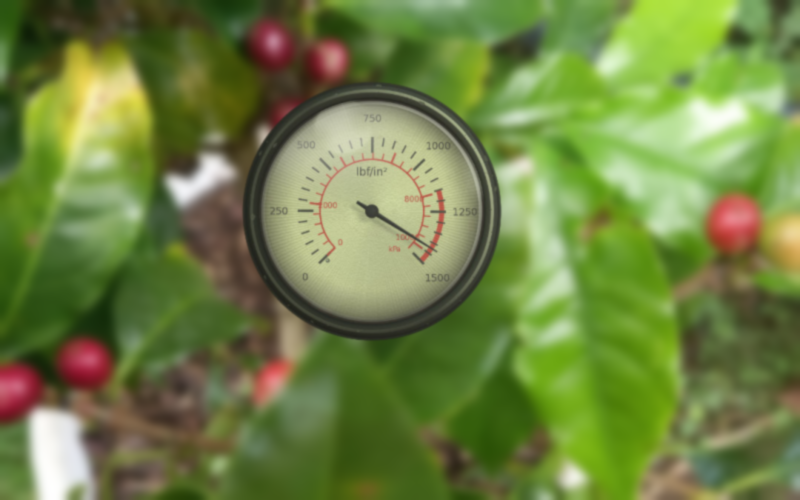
value=1425 unit=psi
